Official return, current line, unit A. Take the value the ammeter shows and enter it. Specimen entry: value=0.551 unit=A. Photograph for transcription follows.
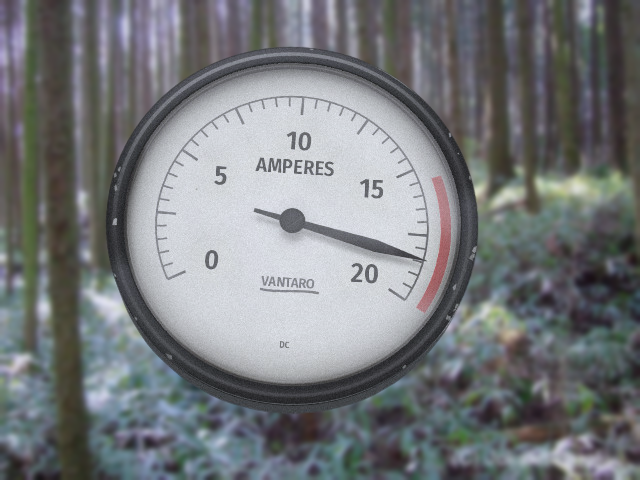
value=18.5 unit=A
